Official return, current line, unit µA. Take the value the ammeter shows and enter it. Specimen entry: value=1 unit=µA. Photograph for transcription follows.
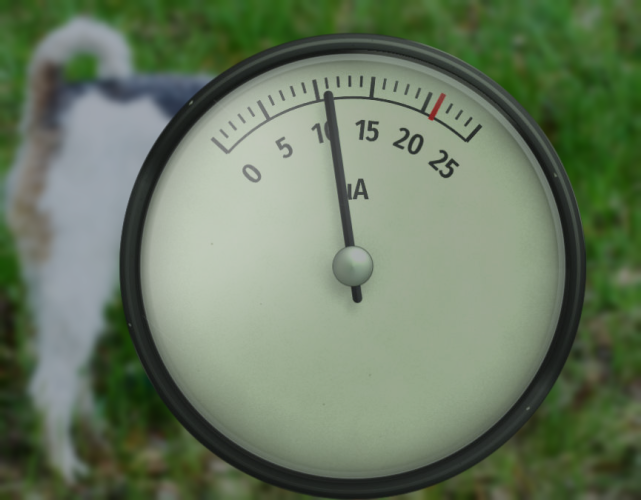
value=11 unit=µA
